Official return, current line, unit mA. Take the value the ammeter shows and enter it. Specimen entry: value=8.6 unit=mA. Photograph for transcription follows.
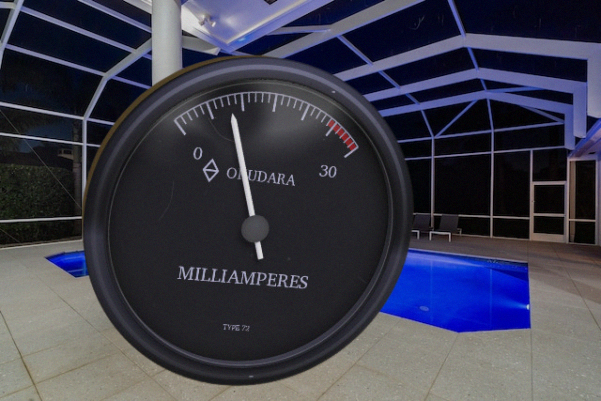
value=8 unit=mA
